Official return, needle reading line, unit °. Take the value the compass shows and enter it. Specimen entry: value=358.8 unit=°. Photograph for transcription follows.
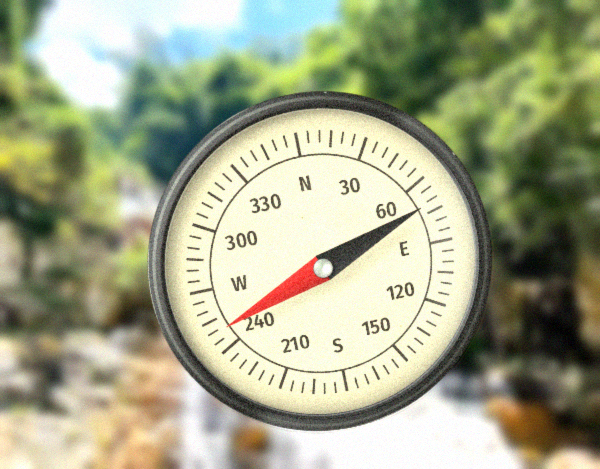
value=250 unit=°
